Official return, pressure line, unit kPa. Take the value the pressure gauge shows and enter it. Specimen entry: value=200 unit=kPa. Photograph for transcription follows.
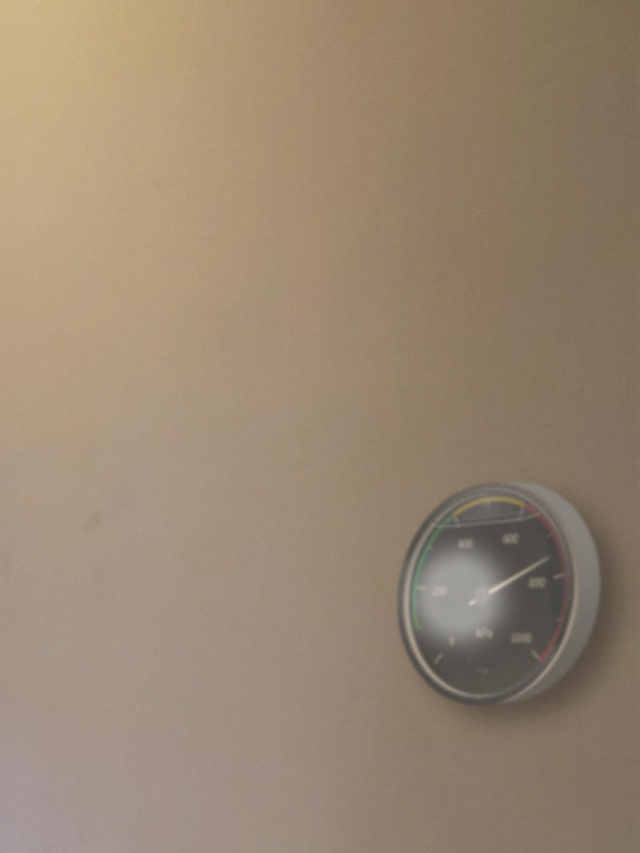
value=750 unit=kPa
